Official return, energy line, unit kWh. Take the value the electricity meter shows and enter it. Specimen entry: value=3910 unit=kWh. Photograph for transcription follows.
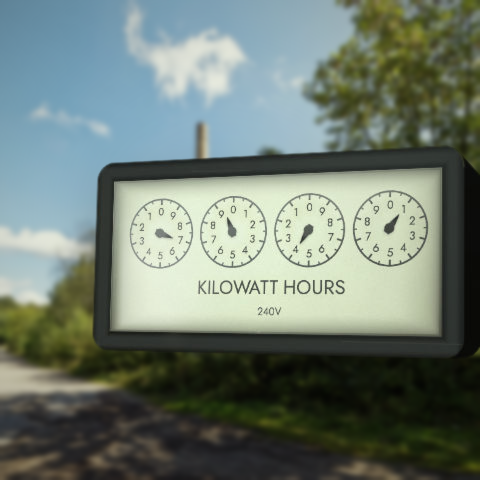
value=6941 unit=kWh
